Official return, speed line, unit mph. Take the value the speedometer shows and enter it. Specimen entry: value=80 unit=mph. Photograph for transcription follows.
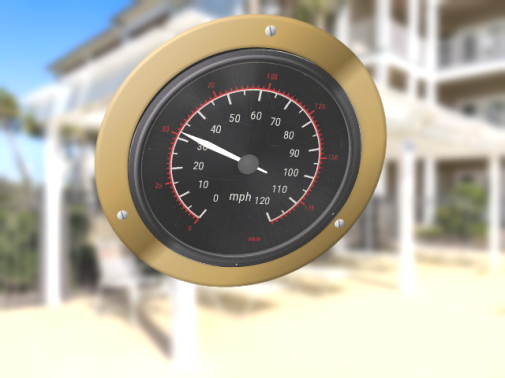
value=32.5 unit=mph
